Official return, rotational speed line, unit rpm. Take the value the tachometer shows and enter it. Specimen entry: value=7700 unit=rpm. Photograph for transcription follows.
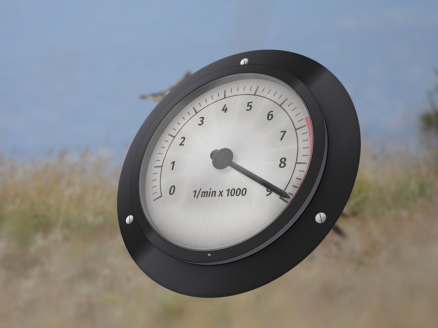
value=8900 unit=rpm
